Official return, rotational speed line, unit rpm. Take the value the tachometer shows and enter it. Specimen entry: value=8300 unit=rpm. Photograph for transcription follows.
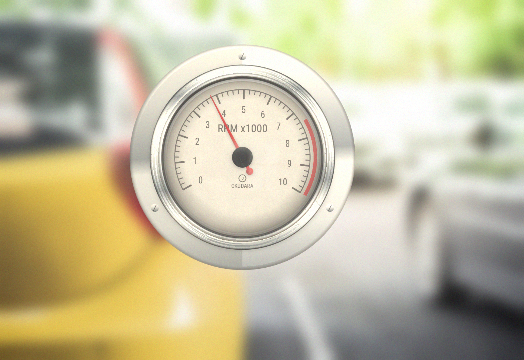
value=3800 unit=rpm
